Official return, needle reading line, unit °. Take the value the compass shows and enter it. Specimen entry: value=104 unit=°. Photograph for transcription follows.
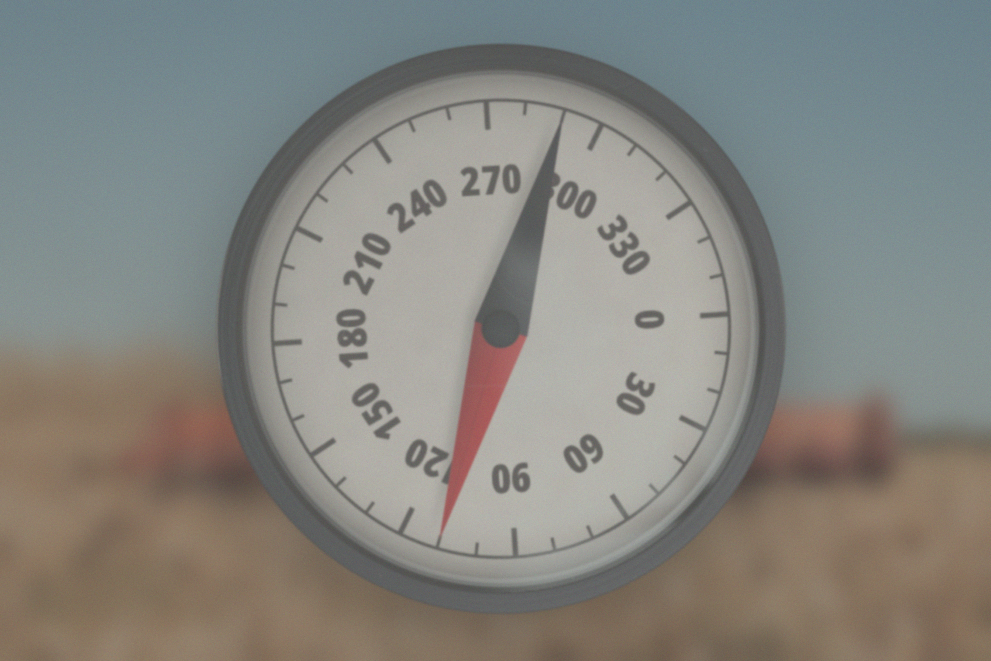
value=110 unit=°
